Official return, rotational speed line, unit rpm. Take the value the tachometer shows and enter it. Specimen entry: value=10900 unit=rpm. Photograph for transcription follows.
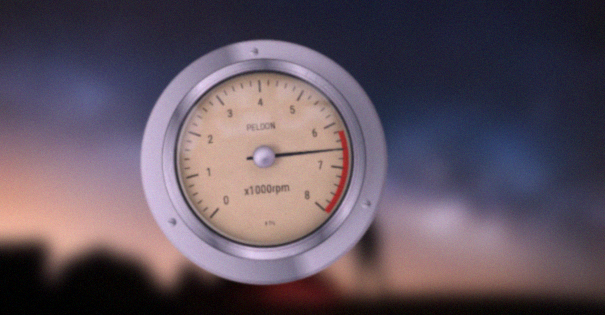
value=6600 unit=rpm
